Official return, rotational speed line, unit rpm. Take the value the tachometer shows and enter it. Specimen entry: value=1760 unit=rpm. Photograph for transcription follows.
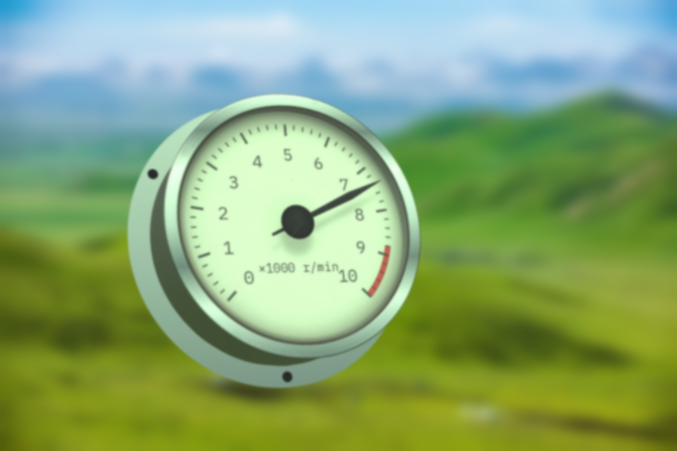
value=7400 unit=rpm
